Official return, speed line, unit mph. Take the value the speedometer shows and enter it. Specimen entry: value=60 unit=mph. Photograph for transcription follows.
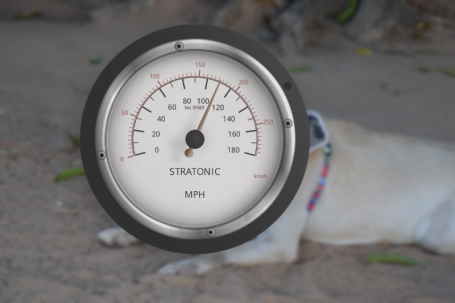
value=110 unit=mph
